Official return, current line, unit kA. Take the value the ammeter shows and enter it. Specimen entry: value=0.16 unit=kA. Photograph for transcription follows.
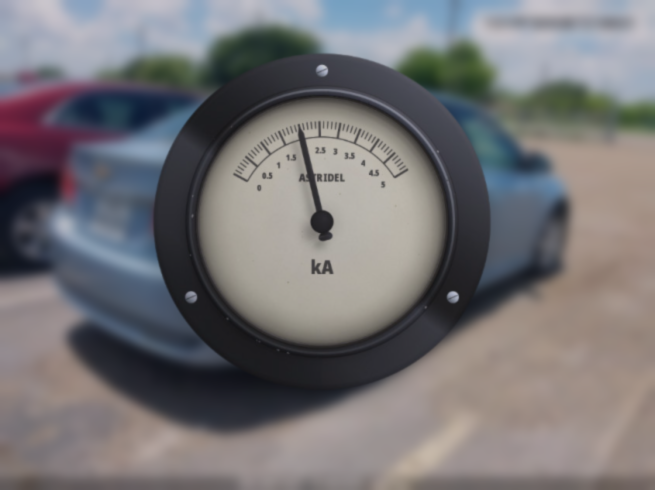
value=2 unit=kA
